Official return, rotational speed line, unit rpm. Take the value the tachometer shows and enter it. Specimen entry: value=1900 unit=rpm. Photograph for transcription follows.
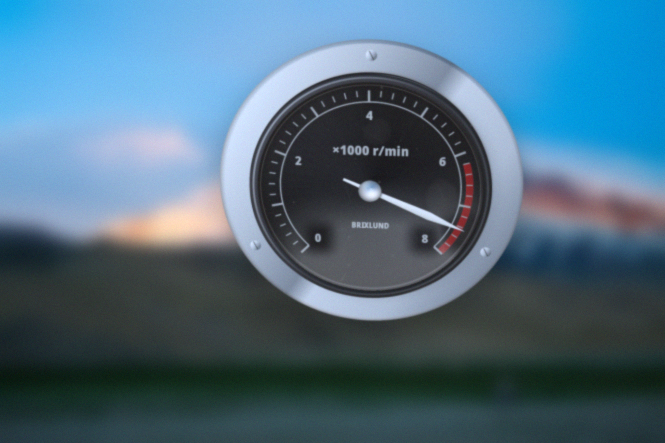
value=7400 unit=rpm
